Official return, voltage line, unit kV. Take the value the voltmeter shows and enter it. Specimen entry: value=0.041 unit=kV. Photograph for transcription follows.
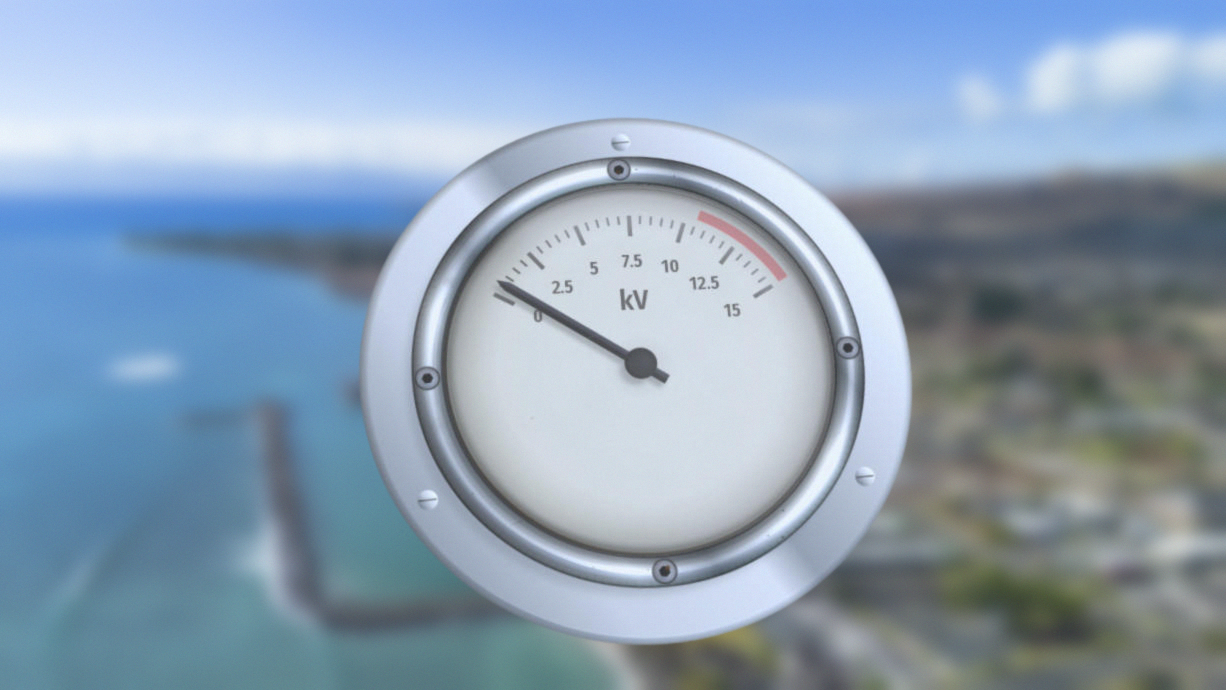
value=0.5 unit=kV
